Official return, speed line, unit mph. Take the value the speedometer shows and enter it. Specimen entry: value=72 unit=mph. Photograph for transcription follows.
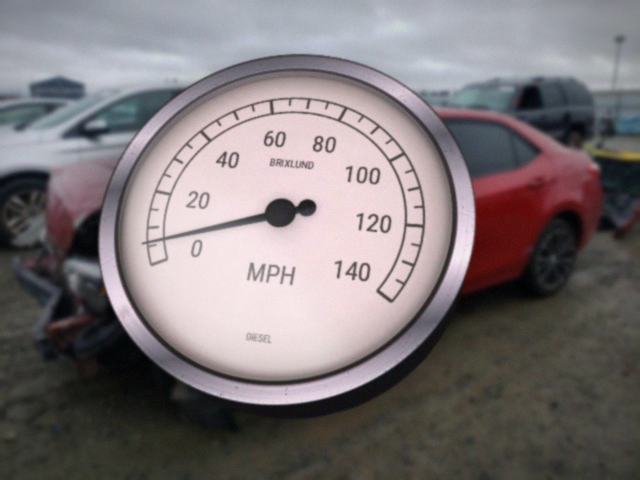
value=5 unit=mph
